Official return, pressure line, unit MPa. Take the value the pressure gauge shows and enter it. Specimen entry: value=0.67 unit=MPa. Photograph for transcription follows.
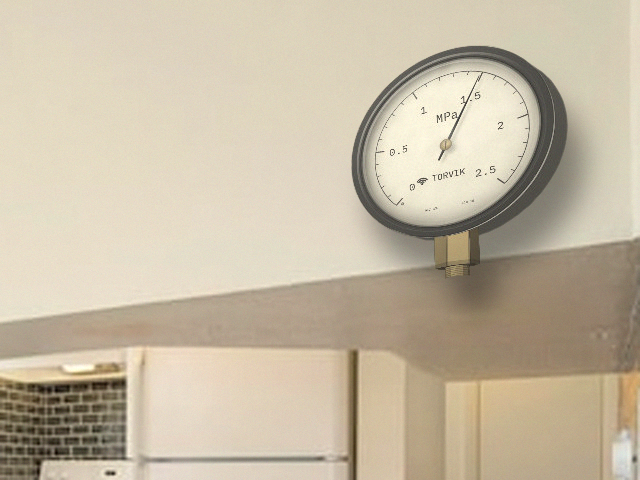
value=1.5 unit=MPa
